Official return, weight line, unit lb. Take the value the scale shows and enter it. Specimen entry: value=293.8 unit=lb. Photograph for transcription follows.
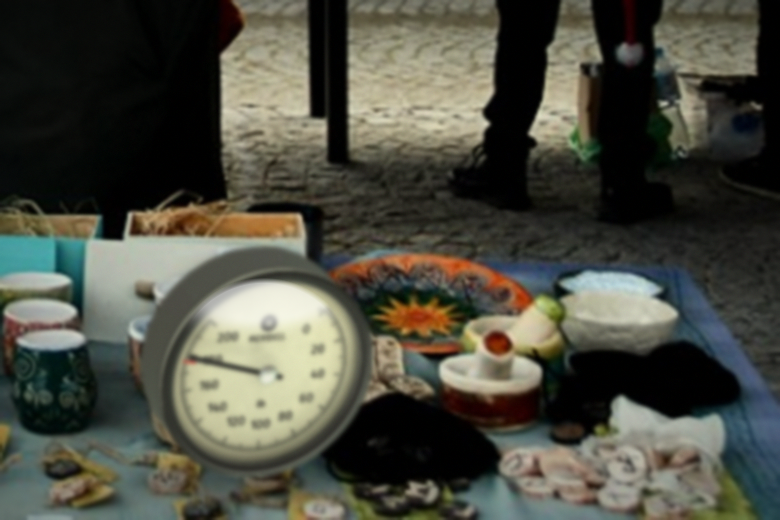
value=180 unit=lb
